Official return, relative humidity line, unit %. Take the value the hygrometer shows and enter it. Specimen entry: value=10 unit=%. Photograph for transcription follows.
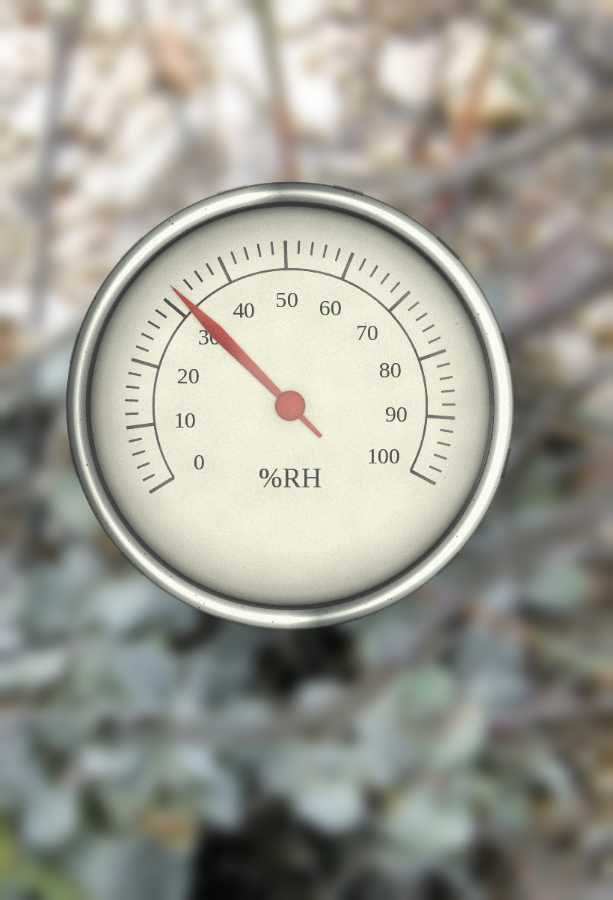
value=32 unit=%
